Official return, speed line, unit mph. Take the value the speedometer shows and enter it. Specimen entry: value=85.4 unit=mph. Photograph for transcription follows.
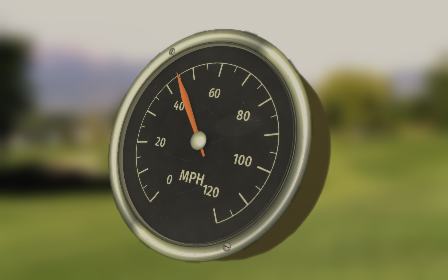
value=45 unit=mph
